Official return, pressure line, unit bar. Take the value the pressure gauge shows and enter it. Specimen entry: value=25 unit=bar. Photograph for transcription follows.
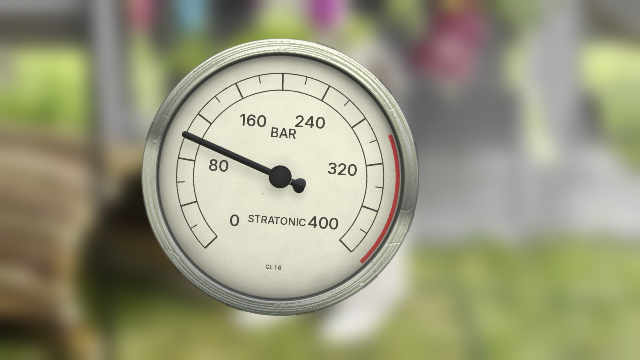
value=100 unit=bar
